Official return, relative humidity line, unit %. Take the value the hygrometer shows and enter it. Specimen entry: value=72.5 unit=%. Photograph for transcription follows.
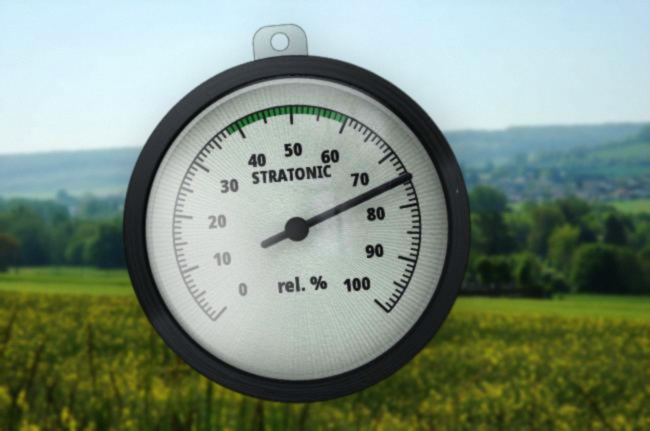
value=75 unit=%
